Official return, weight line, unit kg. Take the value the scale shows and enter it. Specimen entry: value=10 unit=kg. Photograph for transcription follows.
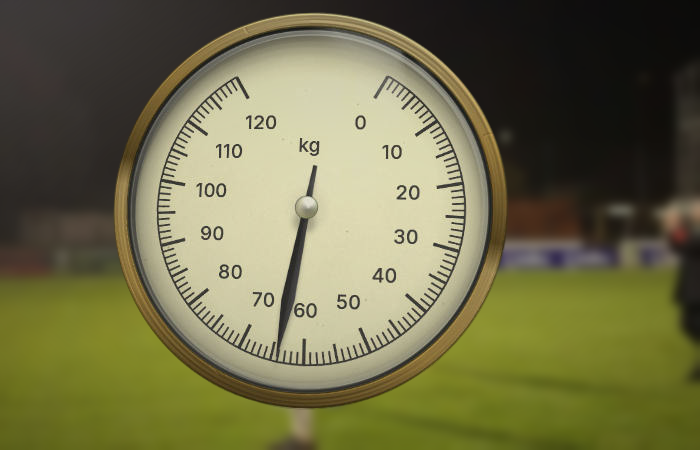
value=64 unit=kg
